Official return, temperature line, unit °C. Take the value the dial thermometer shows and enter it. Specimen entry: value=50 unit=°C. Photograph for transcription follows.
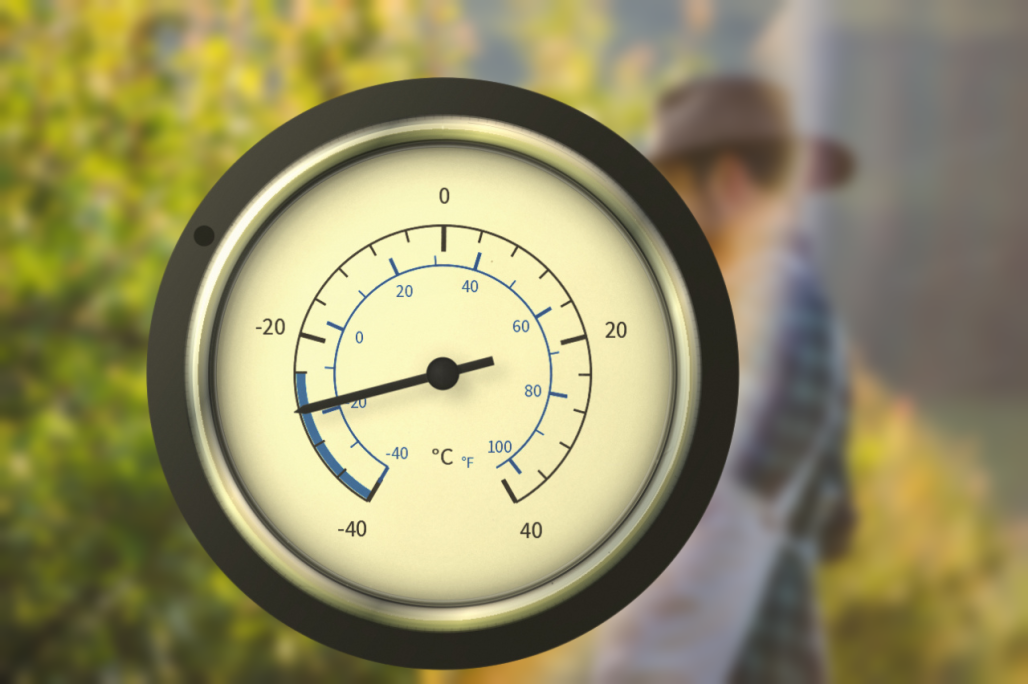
value=-28 unit=°C
